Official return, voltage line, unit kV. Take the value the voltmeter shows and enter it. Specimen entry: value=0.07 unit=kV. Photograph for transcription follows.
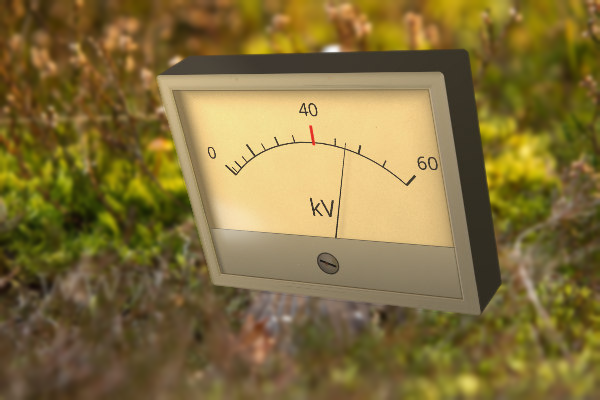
value=47.5 unit=kV
